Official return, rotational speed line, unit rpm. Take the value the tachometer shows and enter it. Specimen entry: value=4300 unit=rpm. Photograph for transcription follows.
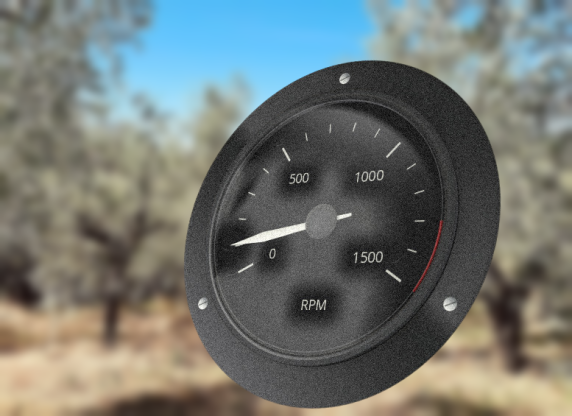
value=100 unit=rpm
